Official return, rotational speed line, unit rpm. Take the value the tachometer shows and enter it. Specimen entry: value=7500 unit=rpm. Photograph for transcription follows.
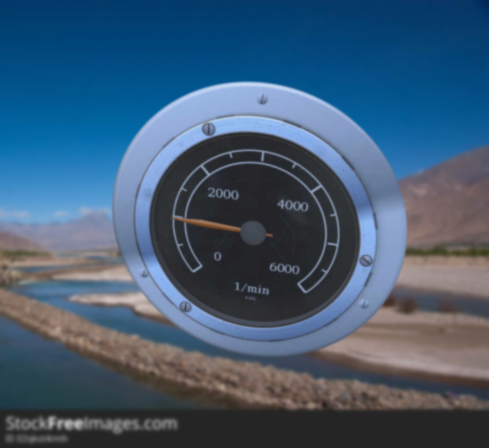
value=1000 unit=rpm
